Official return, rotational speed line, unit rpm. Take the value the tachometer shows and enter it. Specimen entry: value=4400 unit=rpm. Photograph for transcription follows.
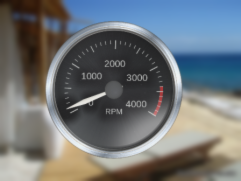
value=100 unit=rpm
